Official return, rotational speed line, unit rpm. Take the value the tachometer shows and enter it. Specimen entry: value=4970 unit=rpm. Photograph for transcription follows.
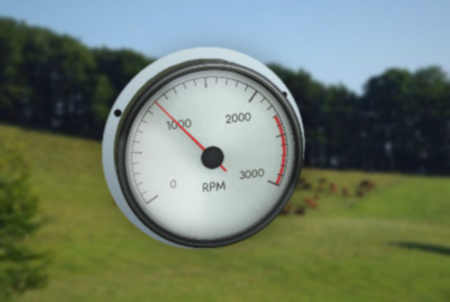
value=1000 unit=rpm
